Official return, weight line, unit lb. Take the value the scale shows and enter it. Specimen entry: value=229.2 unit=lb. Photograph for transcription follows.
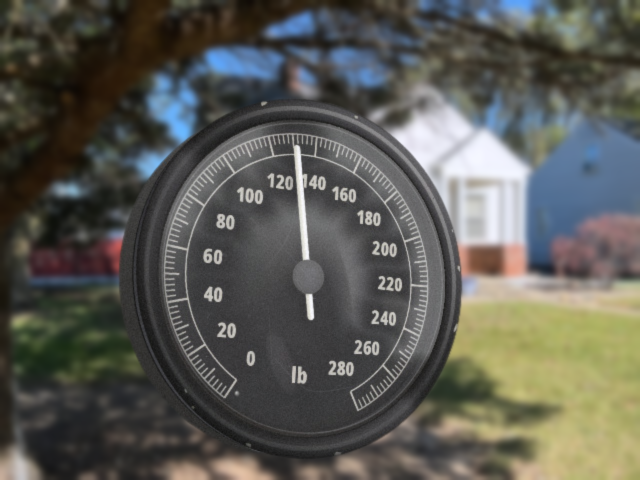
value=130 unit=lb
